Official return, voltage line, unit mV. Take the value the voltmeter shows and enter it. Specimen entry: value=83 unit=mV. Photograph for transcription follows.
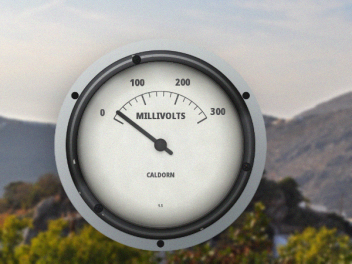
value=20 unit=mV
